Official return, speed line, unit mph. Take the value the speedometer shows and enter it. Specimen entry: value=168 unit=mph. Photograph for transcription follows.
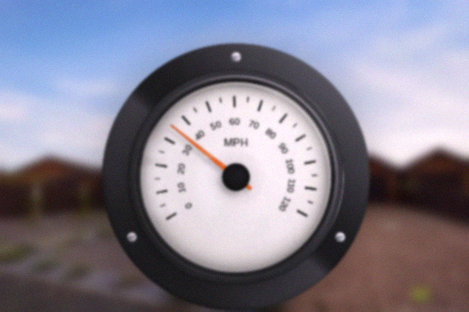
value=35 unit=mph
